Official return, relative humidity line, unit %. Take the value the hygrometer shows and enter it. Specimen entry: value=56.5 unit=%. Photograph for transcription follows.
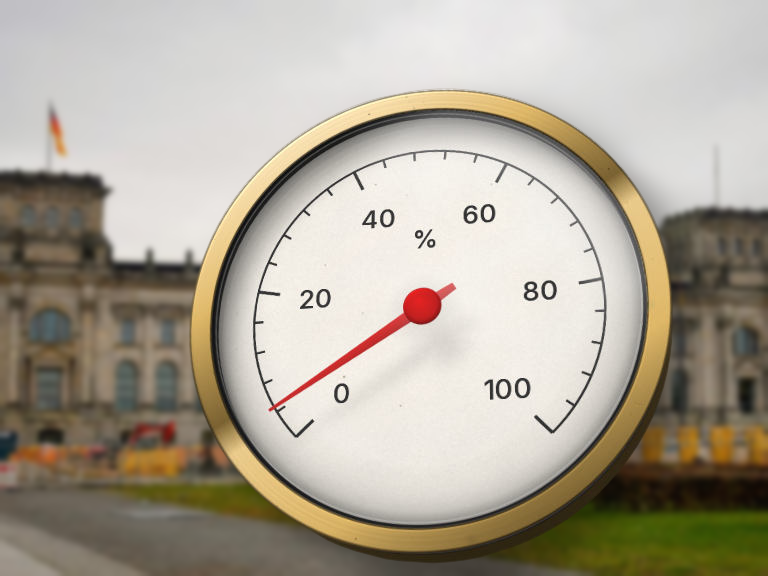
value=4 unit=%
